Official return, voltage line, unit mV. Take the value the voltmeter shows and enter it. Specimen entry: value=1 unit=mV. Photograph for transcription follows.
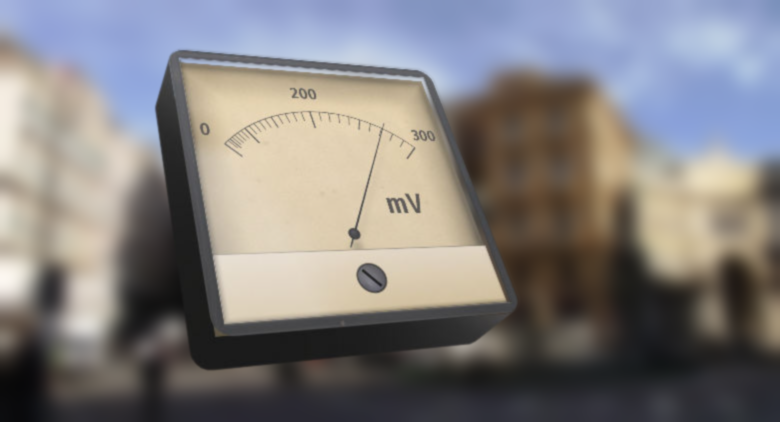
value=270 unit=mV
